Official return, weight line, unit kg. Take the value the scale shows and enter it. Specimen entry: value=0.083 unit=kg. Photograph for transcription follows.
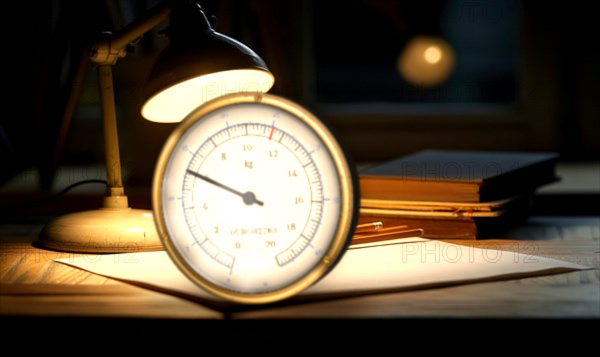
value=6 unit=kg
